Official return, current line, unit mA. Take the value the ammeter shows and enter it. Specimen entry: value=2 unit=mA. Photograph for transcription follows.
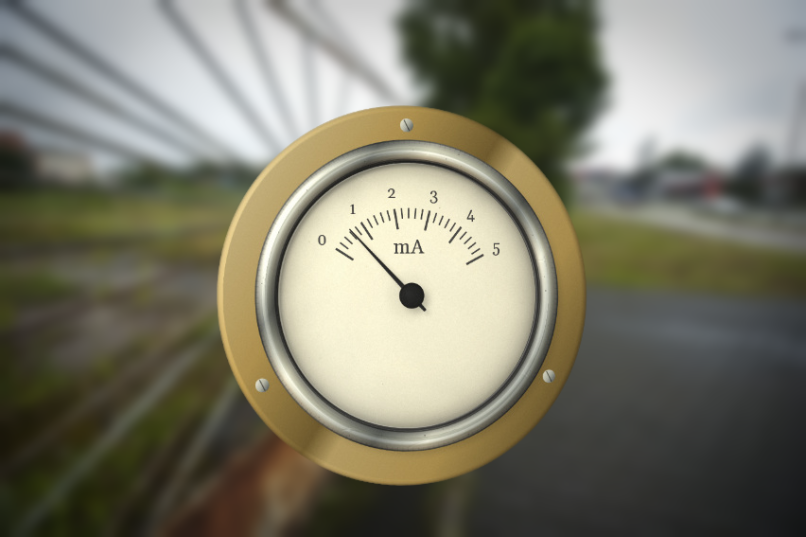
value=0.6 unit=mA
